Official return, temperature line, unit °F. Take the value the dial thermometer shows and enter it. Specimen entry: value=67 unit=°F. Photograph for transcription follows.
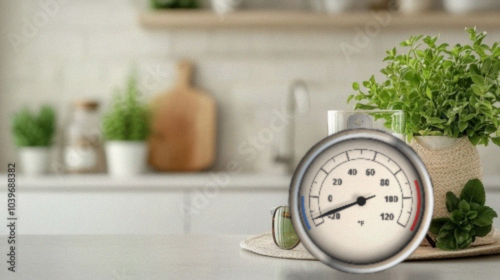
value=-15 unit=°F
